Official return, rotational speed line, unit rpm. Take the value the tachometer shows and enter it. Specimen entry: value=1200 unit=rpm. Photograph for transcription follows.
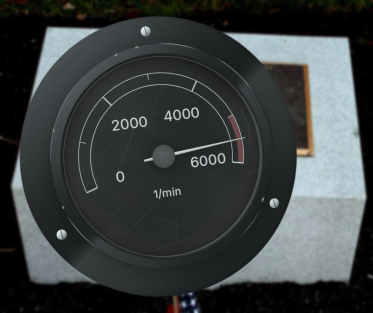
value=5500 unit=rpm
